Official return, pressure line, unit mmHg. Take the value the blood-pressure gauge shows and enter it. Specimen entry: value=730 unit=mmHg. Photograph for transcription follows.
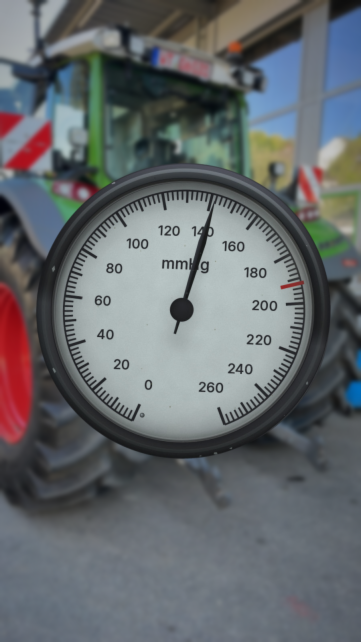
value=142 unit=mmHg
